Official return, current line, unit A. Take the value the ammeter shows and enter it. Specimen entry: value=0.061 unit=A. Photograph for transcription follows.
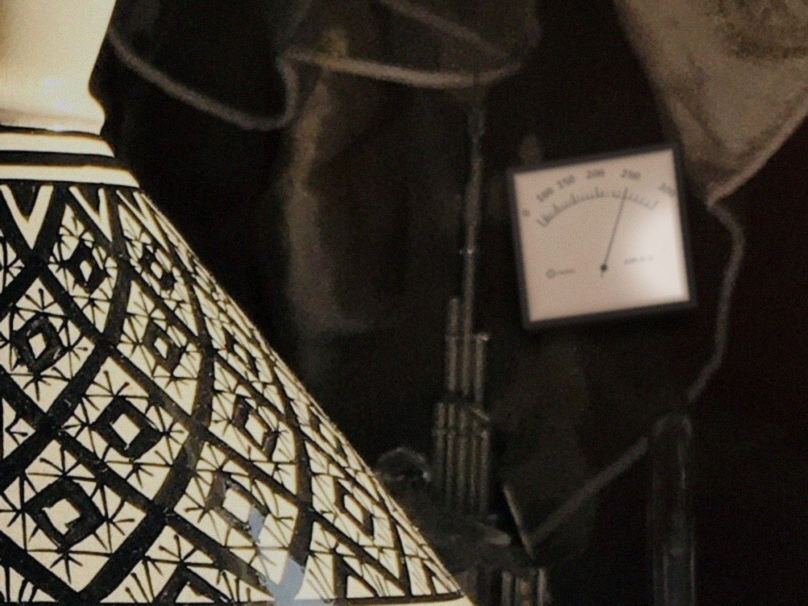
value=250 unit=A
